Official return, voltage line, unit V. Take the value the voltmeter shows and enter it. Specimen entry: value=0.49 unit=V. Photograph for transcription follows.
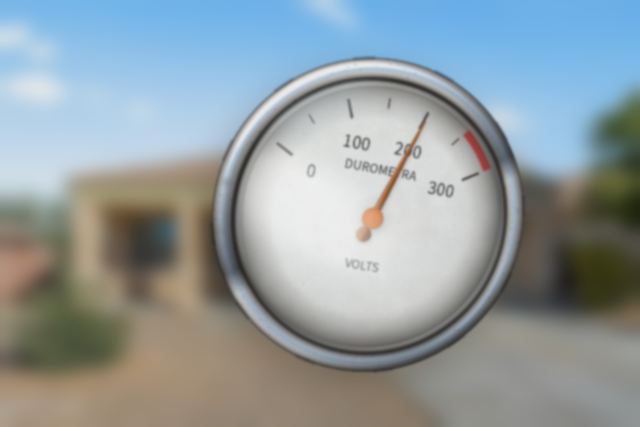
value=200 unit=V
